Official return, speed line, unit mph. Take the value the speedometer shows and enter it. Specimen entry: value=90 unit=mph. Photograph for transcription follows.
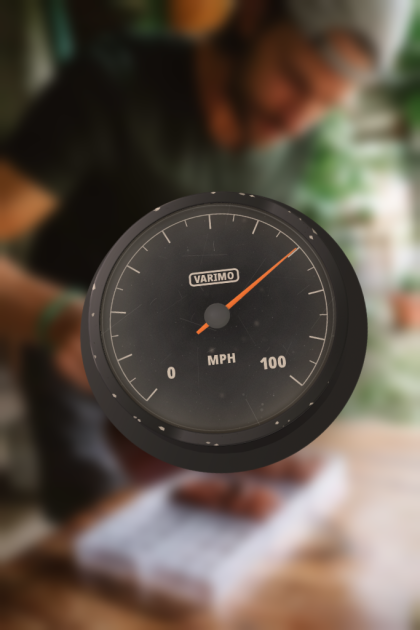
value=70 unit=mph
